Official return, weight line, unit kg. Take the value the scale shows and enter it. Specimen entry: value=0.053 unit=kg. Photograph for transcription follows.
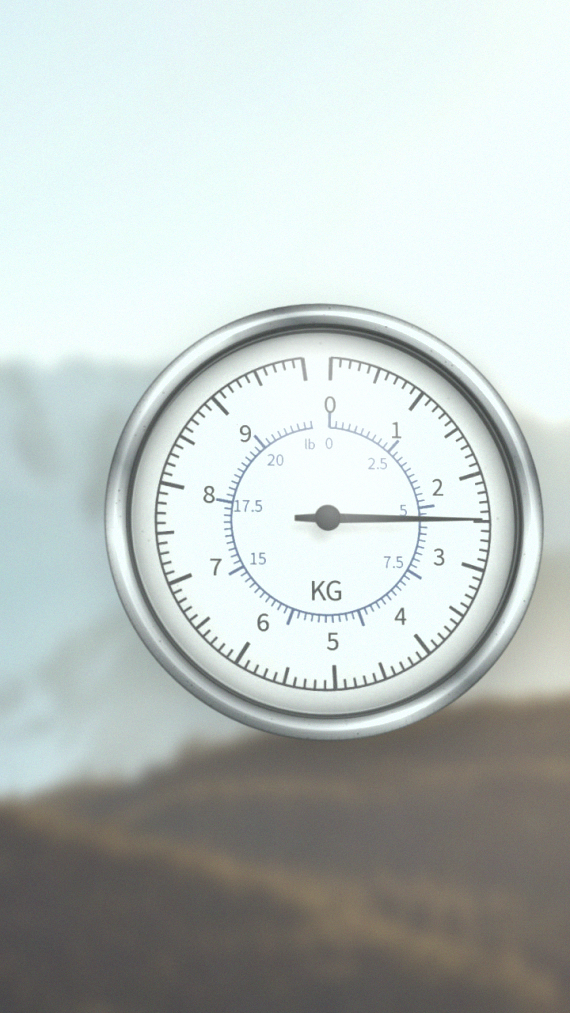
value=2.5 unit=kg
